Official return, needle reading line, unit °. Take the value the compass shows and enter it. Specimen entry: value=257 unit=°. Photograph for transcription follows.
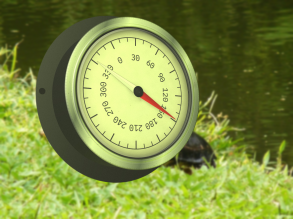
value=150 unit=°
